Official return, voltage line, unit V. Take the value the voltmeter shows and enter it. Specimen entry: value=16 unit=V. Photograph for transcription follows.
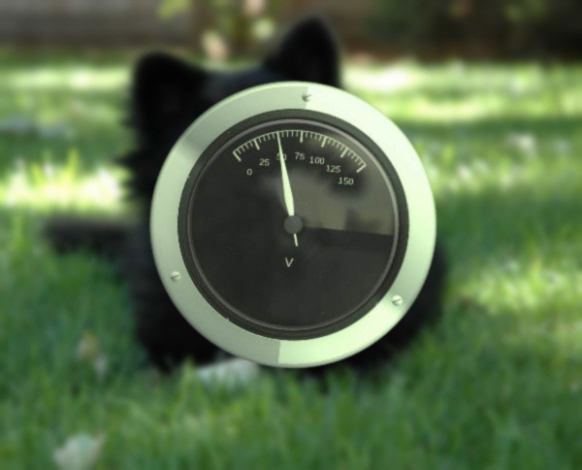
value=50 unit=V
